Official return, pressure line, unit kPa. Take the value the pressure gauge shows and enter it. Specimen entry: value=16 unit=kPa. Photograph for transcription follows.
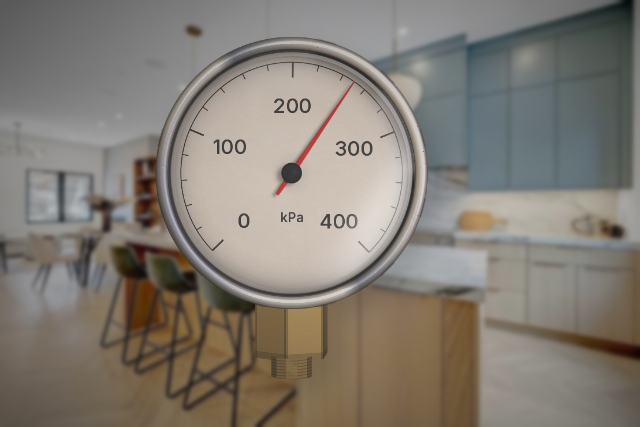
value=250 unit=kPa
